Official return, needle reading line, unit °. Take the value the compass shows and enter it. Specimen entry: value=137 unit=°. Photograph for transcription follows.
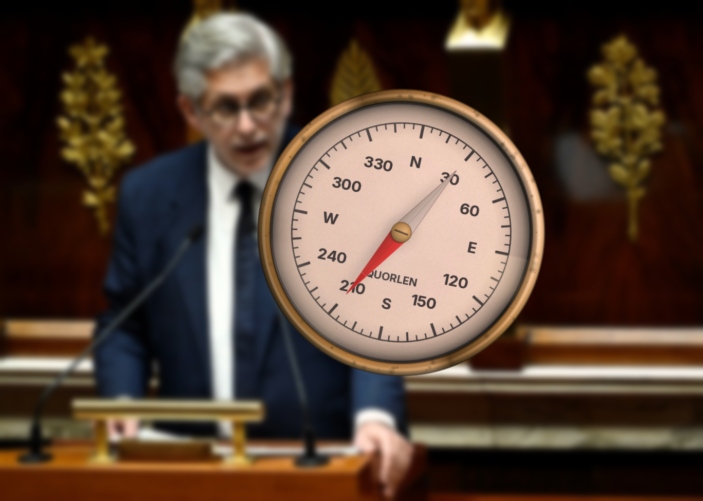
value=210 unit=°
